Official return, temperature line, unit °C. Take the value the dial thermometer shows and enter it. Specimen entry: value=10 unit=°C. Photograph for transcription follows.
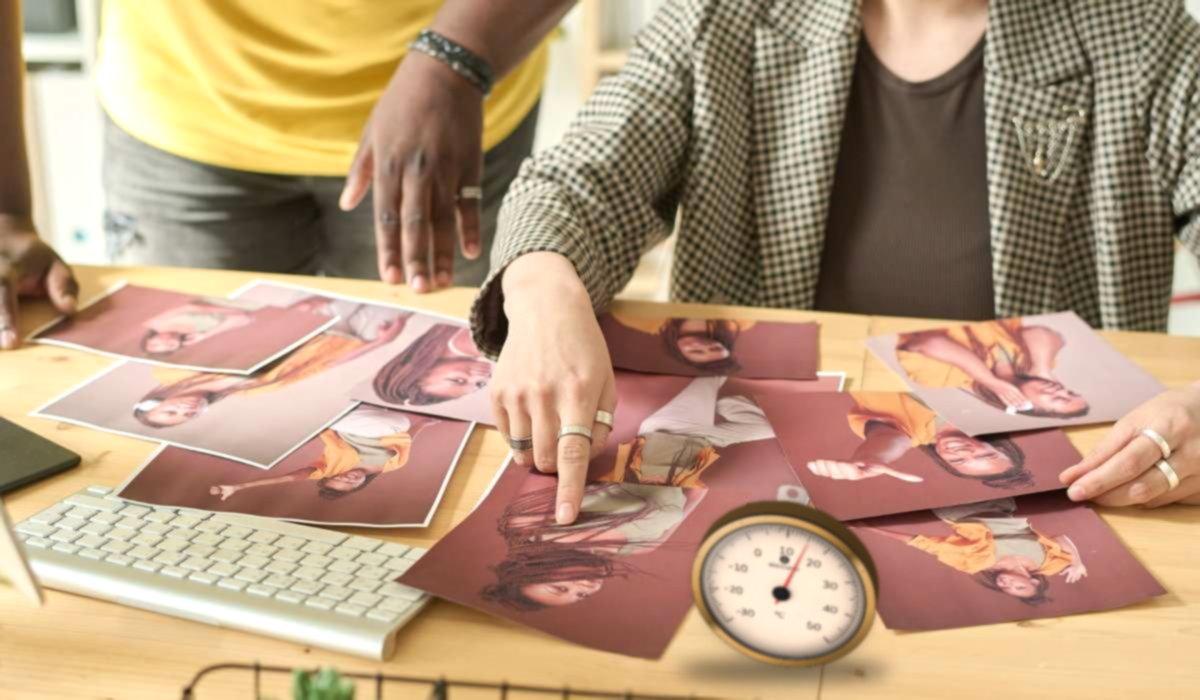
value=15 unit=°C
